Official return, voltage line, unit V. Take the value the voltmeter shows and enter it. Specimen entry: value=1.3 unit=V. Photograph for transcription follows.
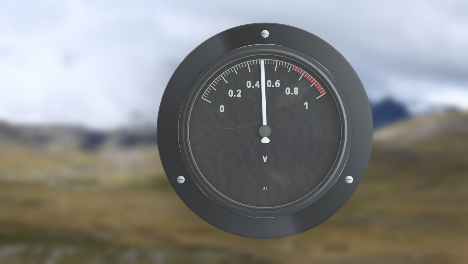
value=0.5 unit=V
